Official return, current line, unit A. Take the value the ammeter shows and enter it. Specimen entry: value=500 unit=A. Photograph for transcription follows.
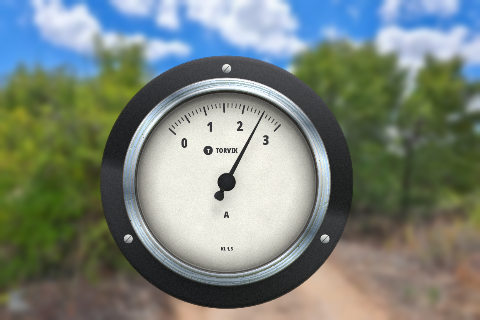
value=2.5 unit=A
